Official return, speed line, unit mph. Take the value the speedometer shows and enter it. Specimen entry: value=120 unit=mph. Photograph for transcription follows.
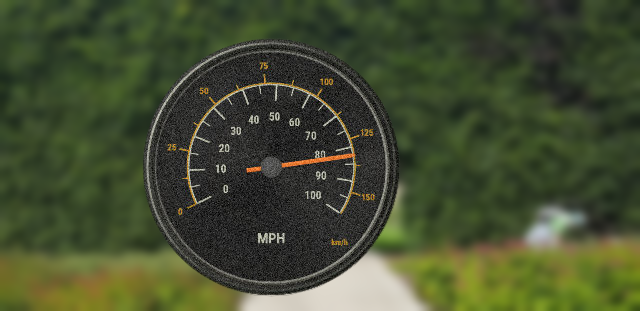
value=82.5 unit=mph
